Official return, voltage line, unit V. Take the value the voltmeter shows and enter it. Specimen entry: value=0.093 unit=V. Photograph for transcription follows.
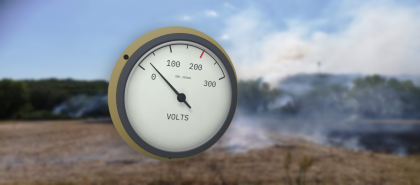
value=25 unit=V
